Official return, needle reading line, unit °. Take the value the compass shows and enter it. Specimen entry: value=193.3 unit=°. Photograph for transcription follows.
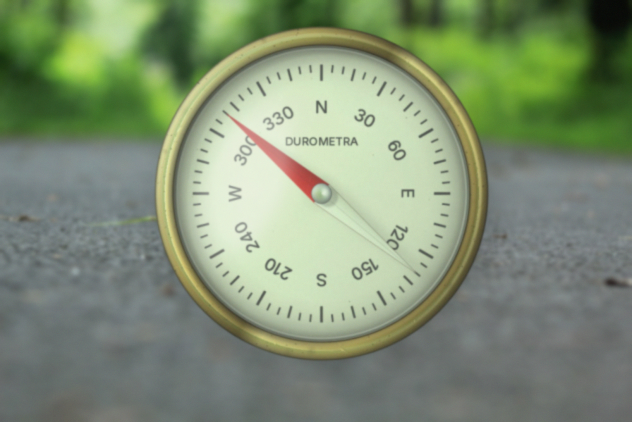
value=310 unit=°
